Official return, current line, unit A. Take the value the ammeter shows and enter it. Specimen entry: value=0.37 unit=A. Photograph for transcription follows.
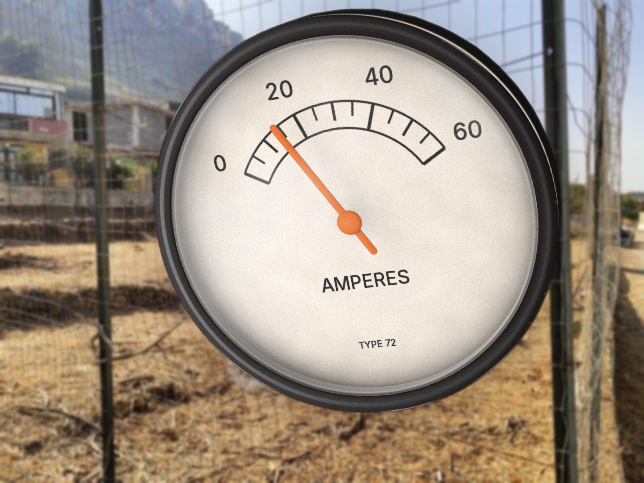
value=15 unit=A
